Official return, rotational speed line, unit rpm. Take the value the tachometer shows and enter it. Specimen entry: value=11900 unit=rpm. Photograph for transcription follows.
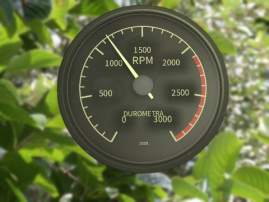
value=1150 unit=rpm
